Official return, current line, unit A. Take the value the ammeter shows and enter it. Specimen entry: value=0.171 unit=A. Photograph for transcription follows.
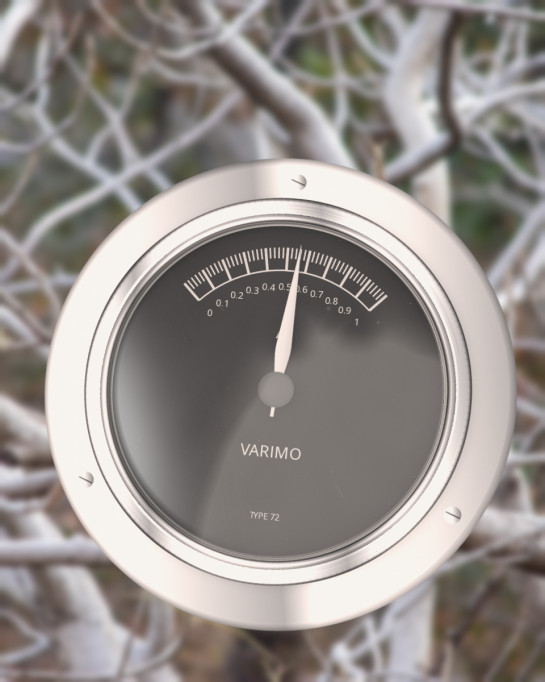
value=0.56 unit=A
